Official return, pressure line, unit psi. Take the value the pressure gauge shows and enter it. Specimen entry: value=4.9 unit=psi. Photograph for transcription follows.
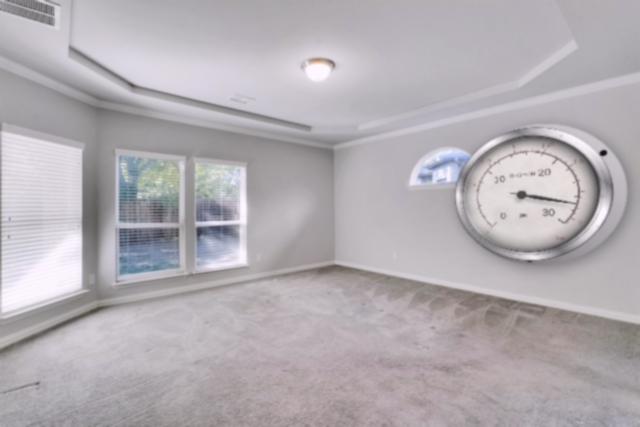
value=27 unit=psi
